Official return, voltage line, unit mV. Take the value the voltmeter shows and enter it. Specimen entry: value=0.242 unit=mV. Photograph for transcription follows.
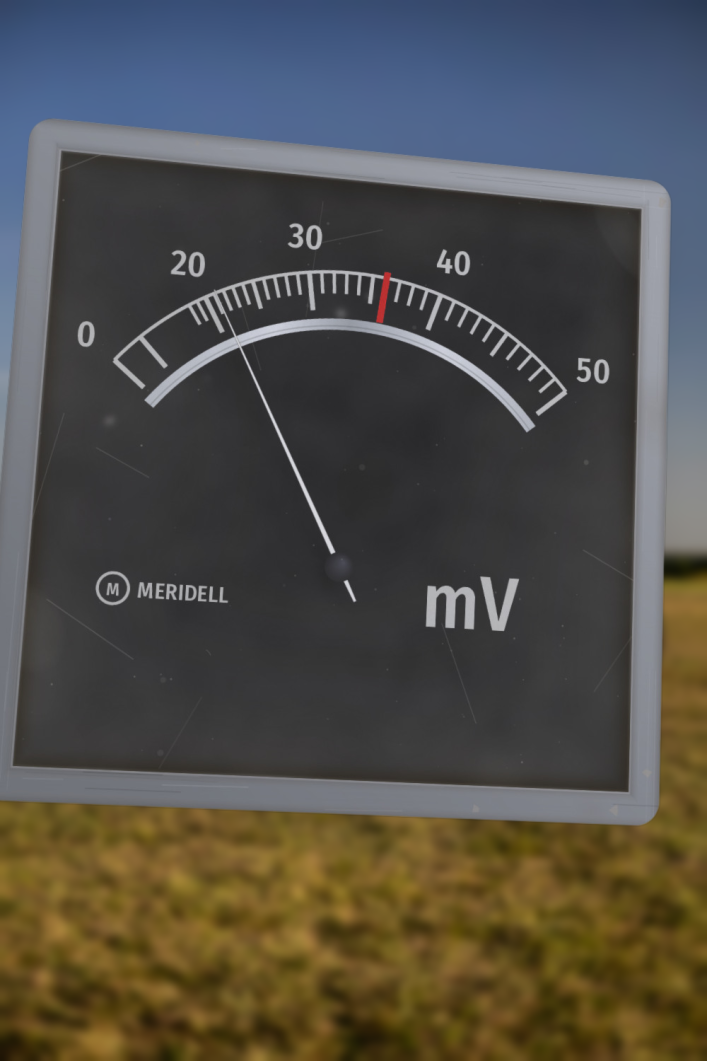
value=21 unit=mV
